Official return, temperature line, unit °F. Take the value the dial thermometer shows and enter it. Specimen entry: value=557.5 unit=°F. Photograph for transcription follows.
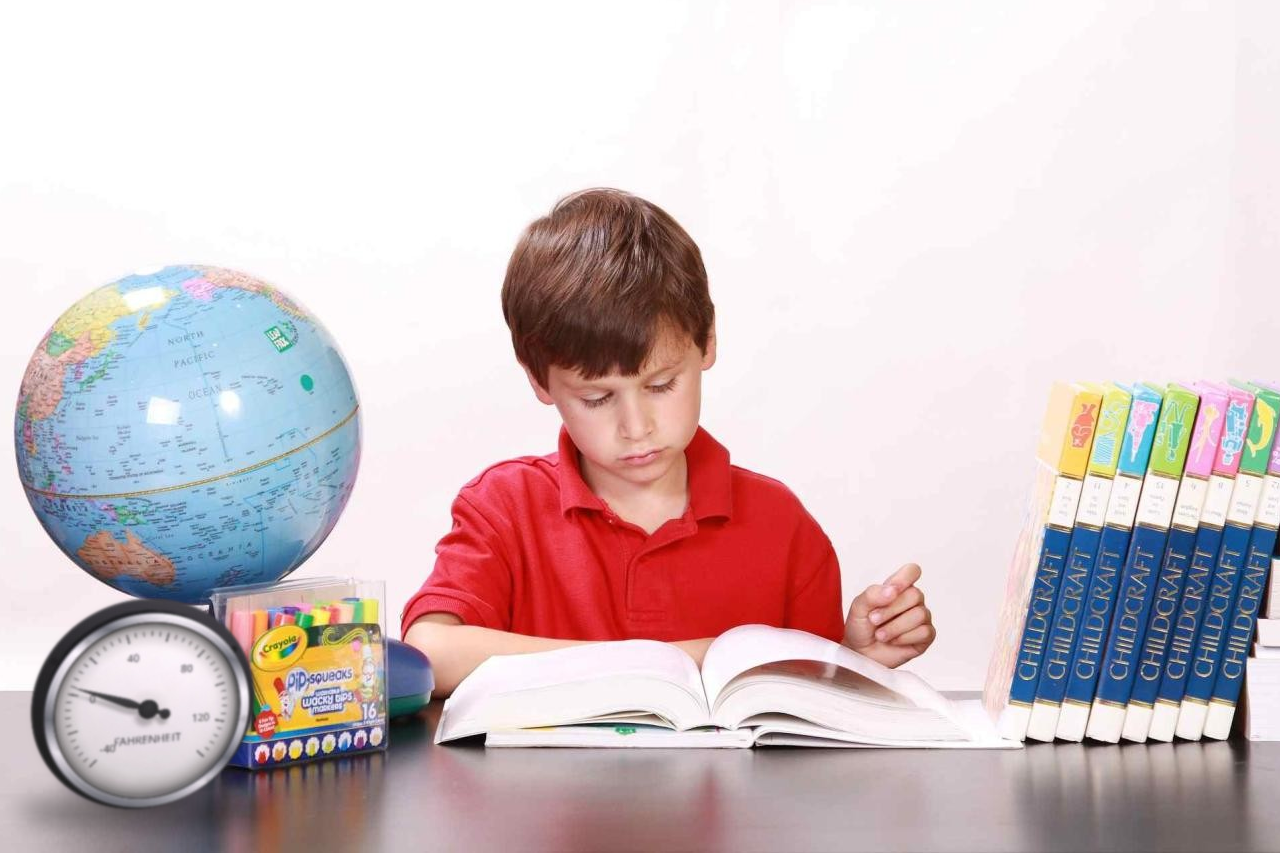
value=4 unit=°F
